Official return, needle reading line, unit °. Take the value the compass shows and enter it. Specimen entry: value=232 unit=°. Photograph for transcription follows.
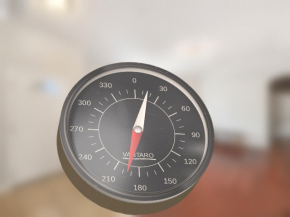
value=195 unit=°
